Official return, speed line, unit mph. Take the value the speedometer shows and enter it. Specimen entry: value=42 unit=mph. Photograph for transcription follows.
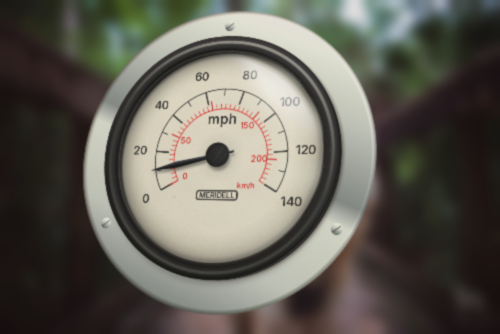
value=10 unit=mph
